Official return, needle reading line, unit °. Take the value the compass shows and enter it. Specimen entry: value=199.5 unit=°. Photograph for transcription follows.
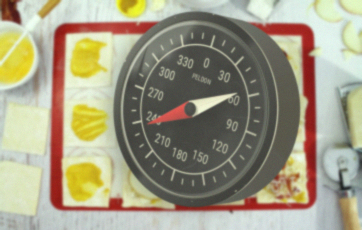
value=235 unit=°
